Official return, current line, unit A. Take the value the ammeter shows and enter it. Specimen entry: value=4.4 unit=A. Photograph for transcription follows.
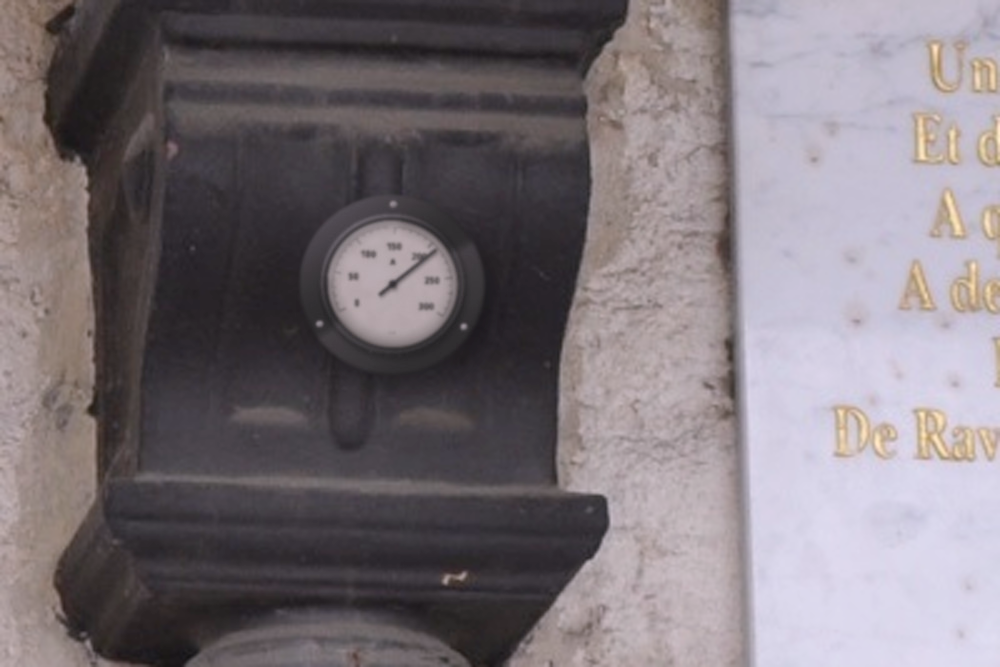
value=210 unit=A
